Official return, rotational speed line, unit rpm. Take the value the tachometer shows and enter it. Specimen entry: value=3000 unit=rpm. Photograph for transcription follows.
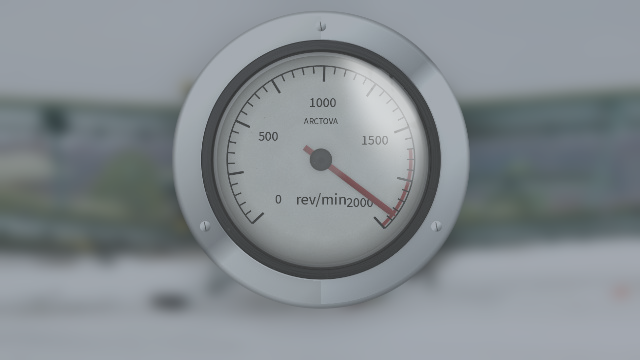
value=1925 unit=rpm
